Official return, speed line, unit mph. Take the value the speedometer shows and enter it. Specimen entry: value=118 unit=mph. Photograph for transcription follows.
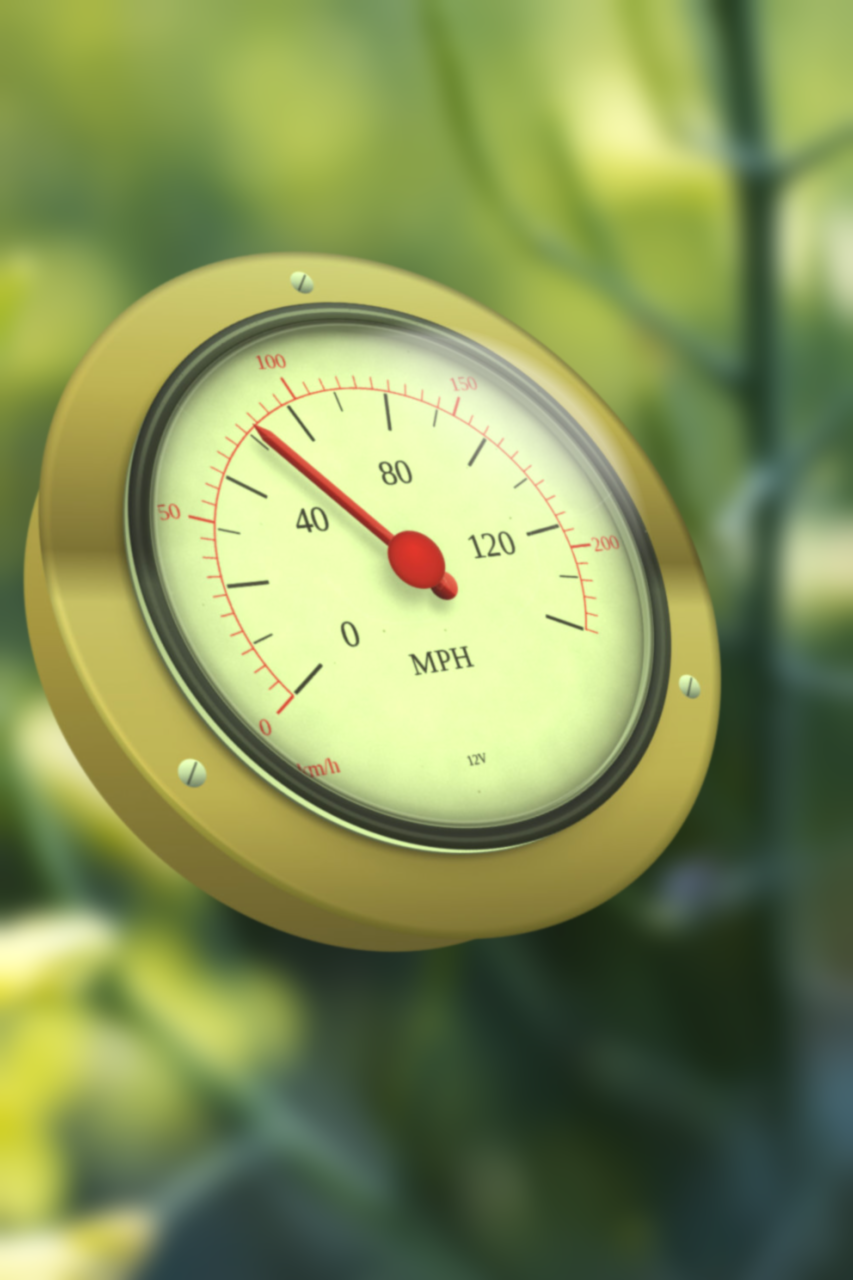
value=50 unit=mph
